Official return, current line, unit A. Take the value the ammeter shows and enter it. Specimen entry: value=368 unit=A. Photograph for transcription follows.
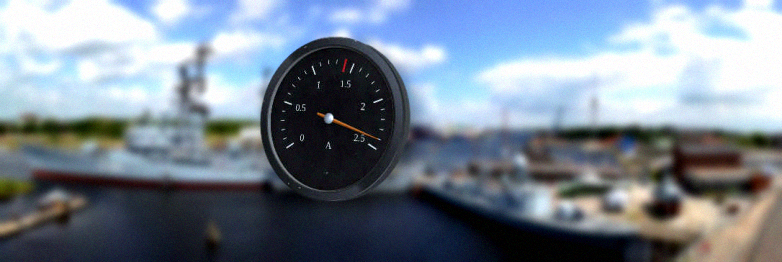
value=2.4 unit=A
